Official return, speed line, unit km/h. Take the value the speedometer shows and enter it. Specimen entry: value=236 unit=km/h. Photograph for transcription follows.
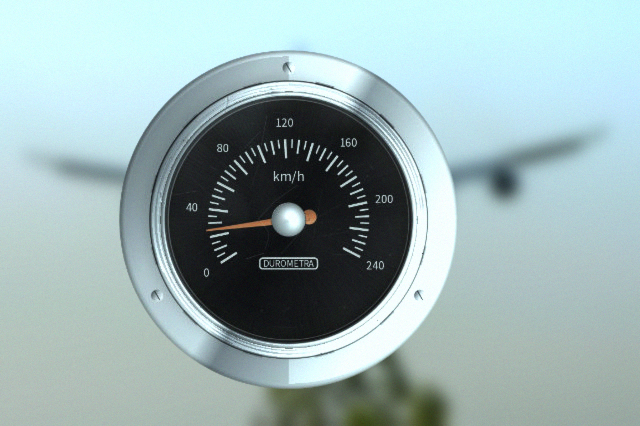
value=25 unit=km/h
